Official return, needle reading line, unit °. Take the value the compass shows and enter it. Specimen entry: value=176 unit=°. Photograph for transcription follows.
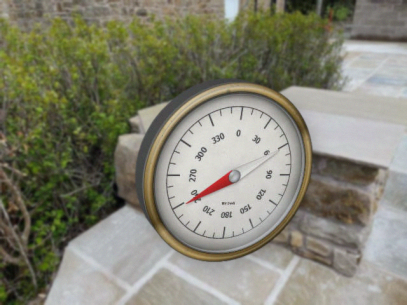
value=240 unit=°
